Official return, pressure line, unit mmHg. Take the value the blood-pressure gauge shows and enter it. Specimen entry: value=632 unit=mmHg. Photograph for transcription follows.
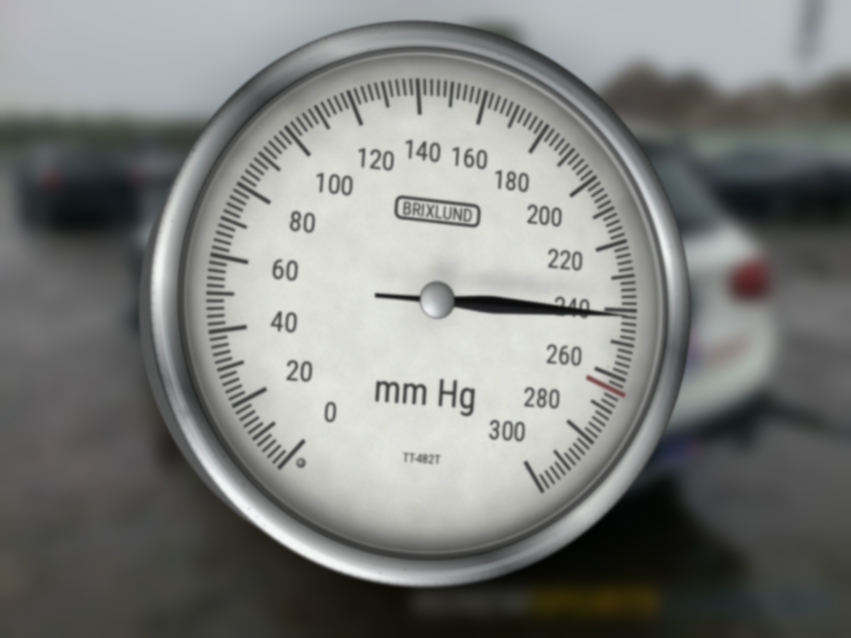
value=242 unit=mmHg
